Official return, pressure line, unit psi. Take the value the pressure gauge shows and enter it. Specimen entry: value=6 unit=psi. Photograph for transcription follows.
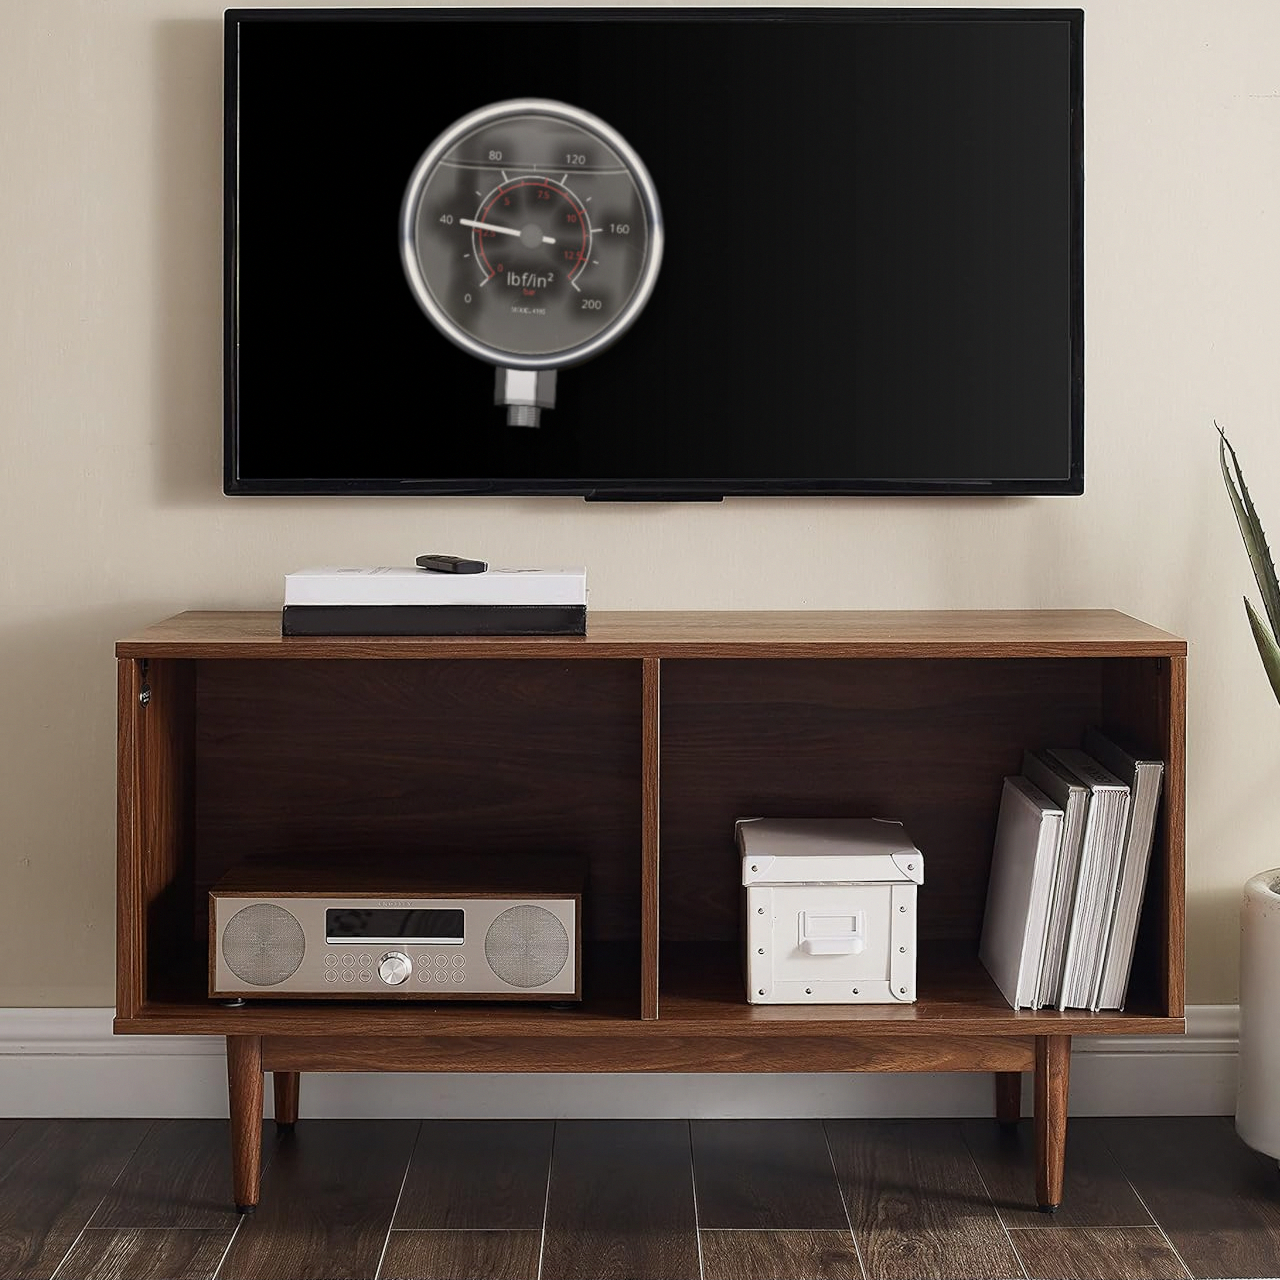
value=40 unit=psi
